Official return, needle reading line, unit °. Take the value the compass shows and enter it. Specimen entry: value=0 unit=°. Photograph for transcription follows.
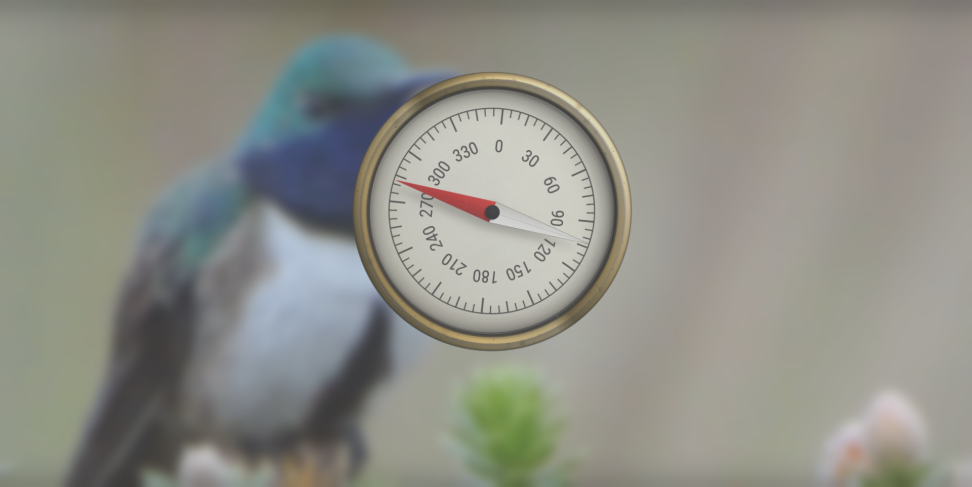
value=282.5 unit=°
